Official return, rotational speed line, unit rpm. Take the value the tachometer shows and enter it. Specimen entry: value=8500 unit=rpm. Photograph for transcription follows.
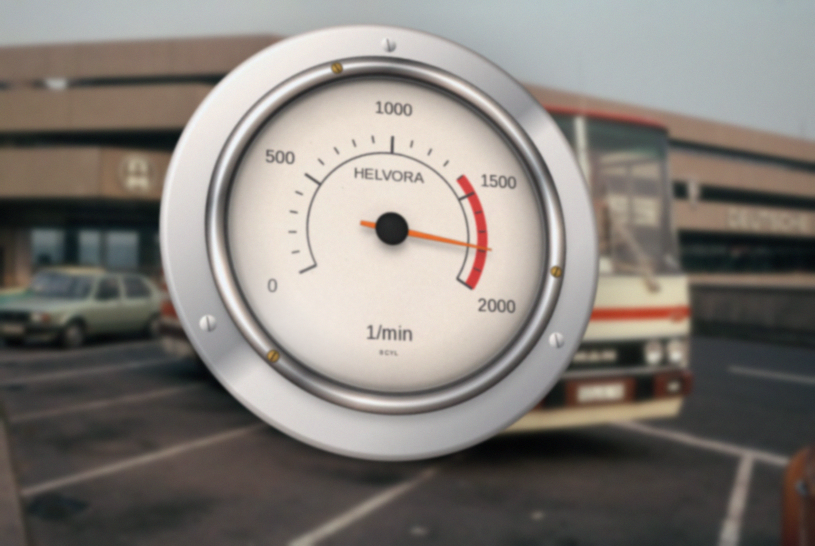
value=1800 unit=rpm
